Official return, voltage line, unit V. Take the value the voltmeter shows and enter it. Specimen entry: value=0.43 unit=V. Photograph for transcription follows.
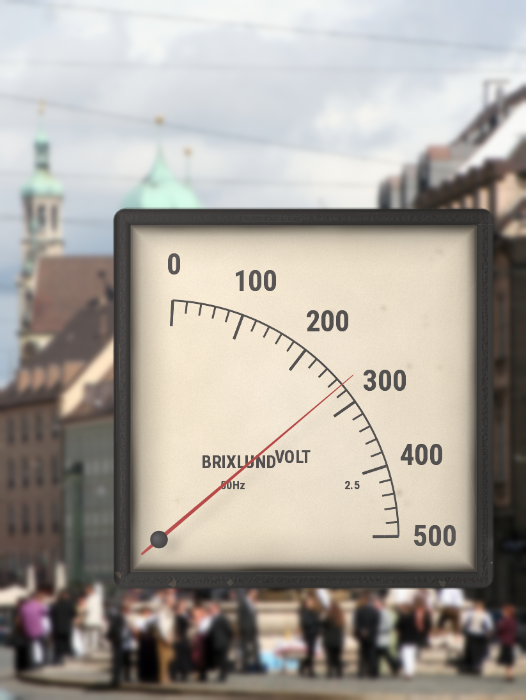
value=270 unit=V
